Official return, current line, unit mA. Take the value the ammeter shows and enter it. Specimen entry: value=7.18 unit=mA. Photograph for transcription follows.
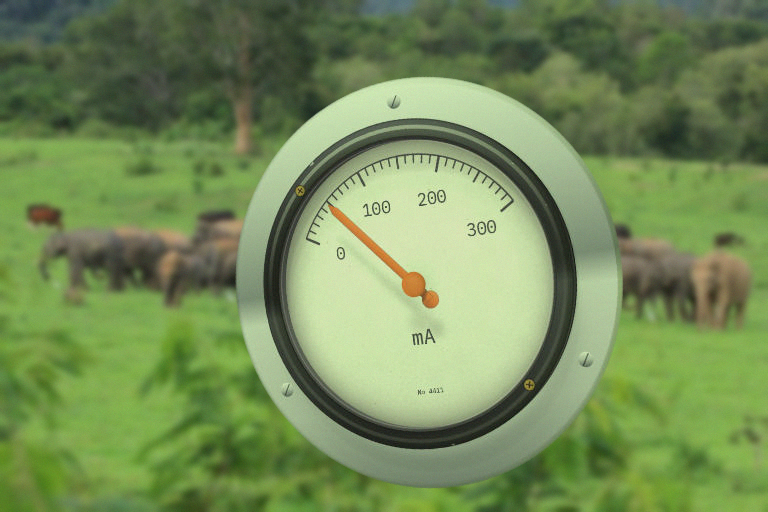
value=50 unit=mA
